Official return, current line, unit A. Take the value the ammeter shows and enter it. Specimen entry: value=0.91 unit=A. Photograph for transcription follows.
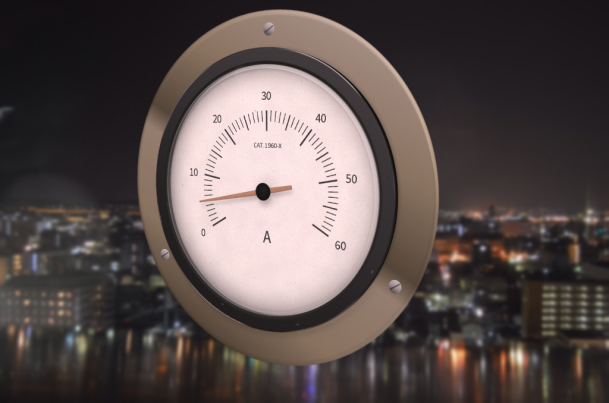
value=5 unit=A
